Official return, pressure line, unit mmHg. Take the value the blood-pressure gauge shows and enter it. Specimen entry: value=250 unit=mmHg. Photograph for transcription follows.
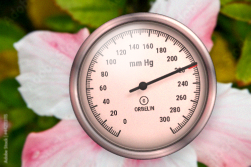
value=220 unit=mmHg
